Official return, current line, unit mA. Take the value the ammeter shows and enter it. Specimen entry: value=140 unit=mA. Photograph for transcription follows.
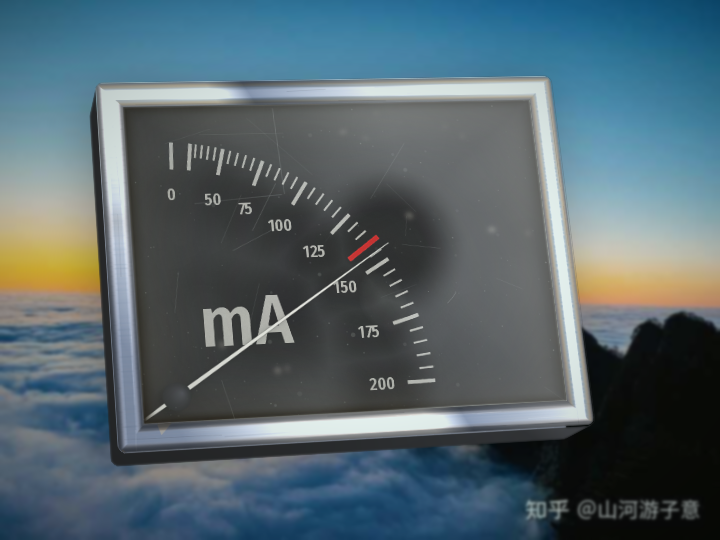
value=145 unit=mA
